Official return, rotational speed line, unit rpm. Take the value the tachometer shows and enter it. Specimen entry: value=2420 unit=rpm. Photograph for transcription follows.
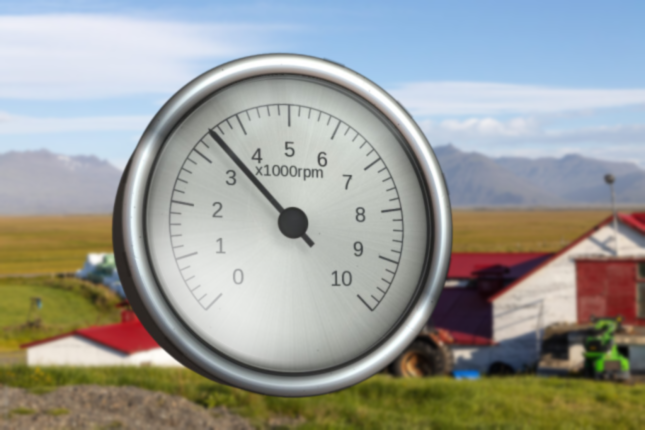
value=3400 unit=rpm
